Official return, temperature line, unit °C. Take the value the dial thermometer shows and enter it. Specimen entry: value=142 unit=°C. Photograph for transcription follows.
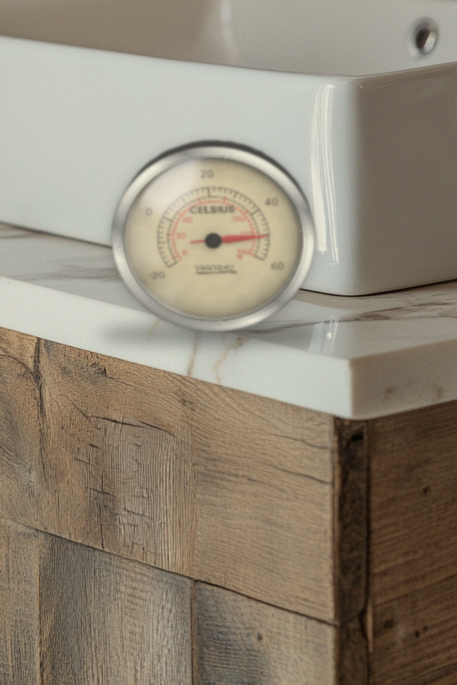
value=50 unit=°C
